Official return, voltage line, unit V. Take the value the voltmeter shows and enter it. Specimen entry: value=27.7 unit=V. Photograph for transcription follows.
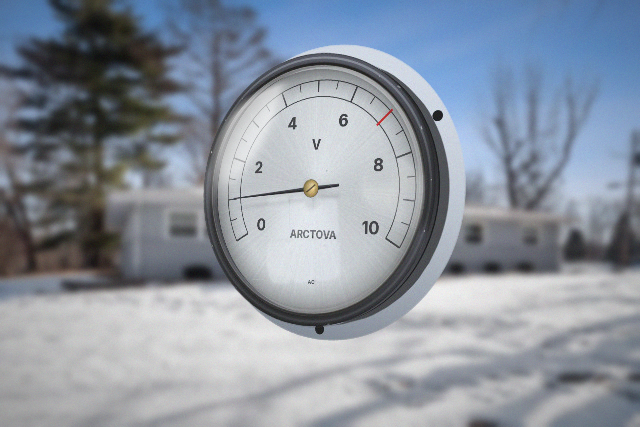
value=1 unit=V
